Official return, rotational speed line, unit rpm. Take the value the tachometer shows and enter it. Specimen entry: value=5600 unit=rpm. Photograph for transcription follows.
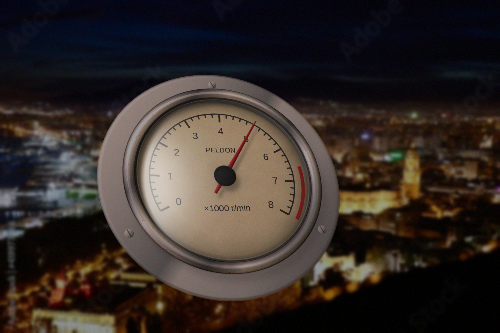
value=5000 unit=rpm
